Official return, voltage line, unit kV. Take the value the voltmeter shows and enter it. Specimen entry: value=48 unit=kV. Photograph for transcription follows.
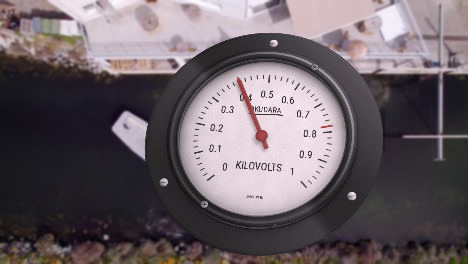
value=0.4 unit=kV
